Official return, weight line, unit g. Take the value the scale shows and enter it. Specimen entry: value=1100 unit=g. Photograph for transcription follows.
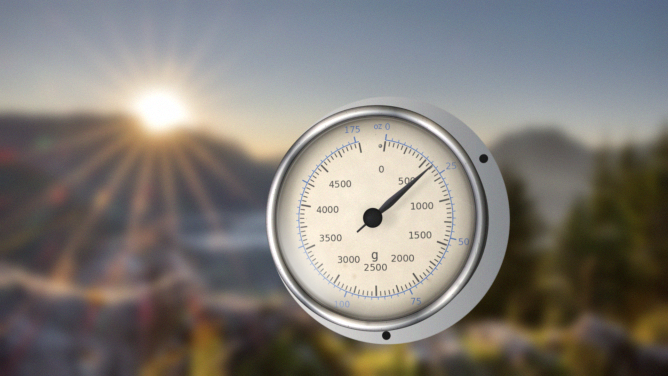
value=600 unit=g
